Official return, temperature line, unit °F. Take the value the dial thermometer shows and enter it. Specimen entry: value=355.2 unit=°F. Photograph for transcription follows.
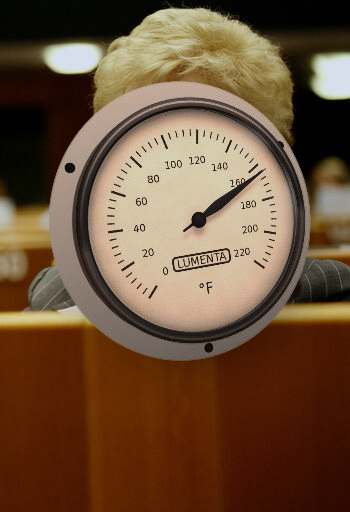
value=164 unit=°F
